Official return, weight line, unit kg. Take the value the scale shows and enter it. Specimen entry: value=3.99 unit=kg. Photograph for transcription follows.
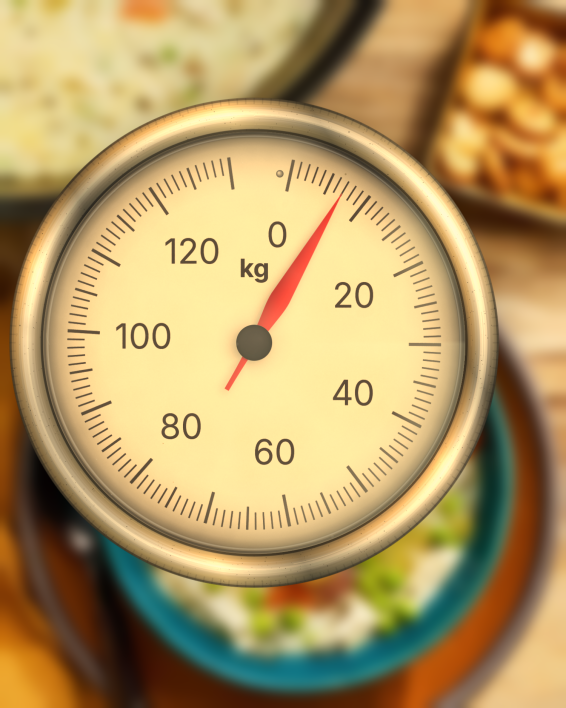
value=7 unit=kg
